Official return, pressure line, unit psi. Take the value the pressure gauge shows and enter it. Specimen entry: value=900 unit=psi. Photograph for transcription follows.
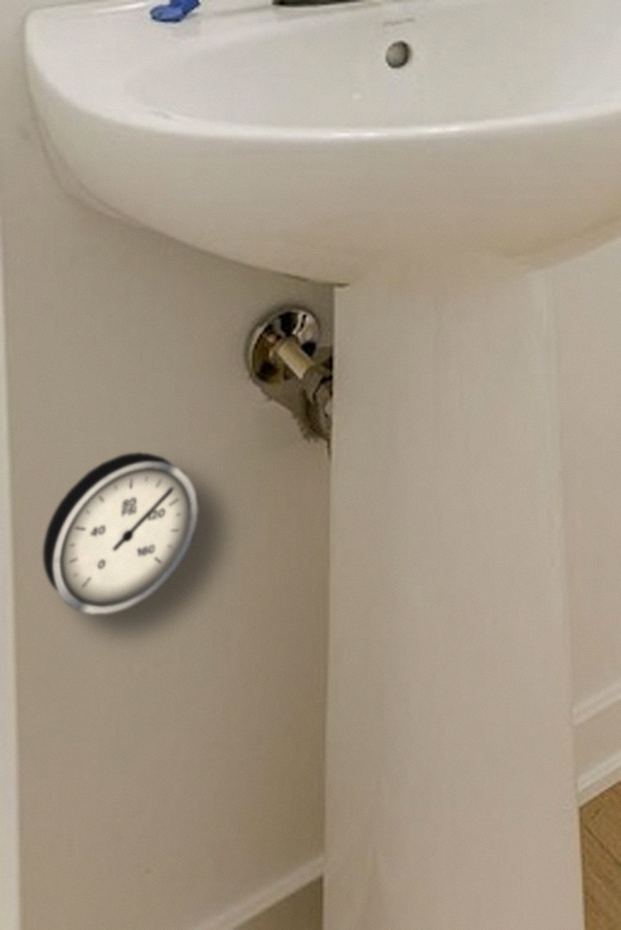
value=110 unit=psi
